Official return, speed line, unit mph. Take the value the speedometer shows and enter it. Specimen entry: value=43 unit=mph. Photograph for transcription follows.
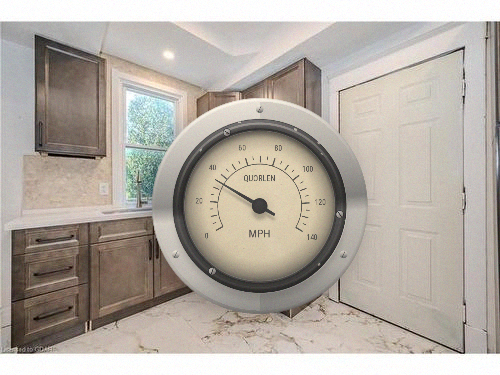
value=35 unit=mph
